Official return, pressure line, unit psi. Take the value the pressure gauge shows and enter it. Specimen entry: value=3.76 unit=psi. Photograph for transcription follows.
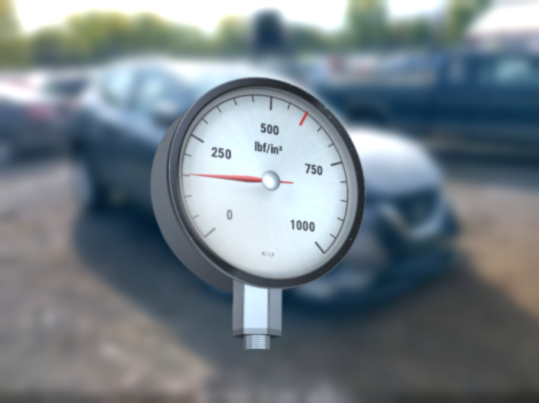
value=150 unit=psi
